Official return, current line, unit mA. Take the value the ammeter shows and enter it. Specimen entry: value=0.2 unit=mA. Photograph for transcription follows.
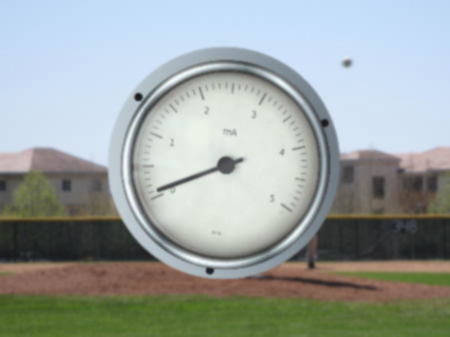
value=0.1 unit=mA
